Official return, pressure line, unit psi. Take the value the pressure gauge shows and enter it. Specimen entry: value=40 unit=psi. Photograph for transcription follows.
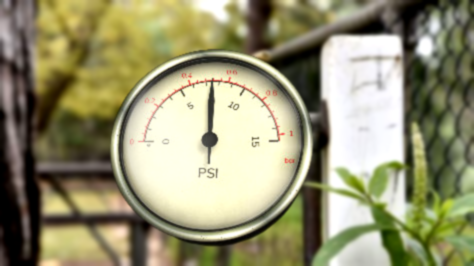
value=7.5 unit=psi
